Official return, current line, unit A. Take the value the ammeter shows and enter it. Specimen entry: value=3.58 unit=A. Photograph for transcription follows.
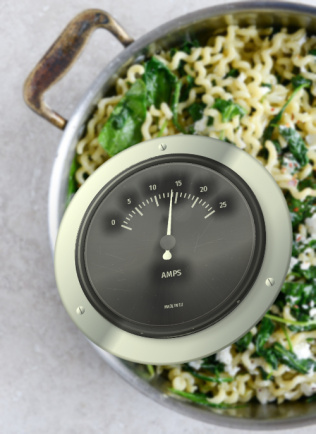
value=14 unit=A
